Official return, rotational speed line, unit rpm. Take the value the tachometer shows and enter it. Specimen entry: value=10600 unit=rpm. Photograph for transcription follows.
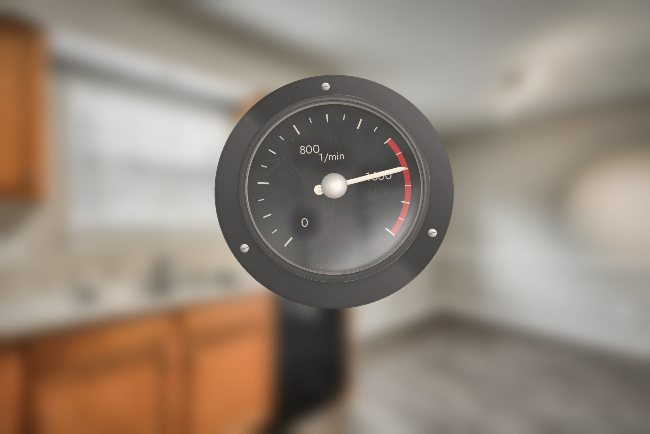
value=1600 unit=rpm
